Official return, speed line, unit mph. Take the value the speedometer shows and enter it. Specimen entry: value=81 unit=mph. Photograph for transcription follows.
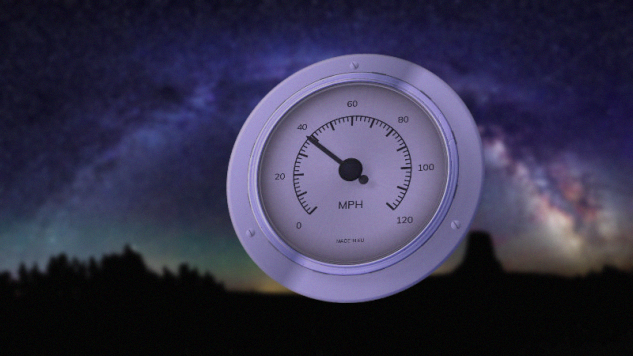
value=38 unit=mph
